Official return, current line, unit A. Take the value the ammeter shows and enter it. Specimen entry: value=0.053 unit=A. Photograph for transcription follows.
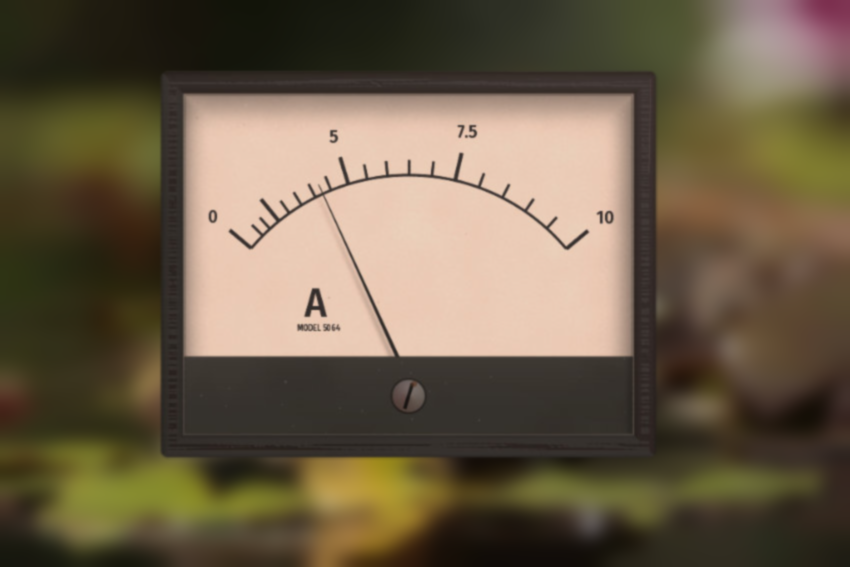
value=4.25 unit=A
